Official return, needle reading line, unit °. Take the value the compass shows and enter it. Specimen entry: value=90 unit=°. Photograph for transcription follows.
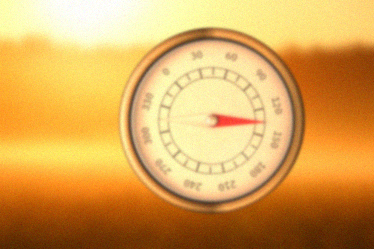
value=135 unit=°
